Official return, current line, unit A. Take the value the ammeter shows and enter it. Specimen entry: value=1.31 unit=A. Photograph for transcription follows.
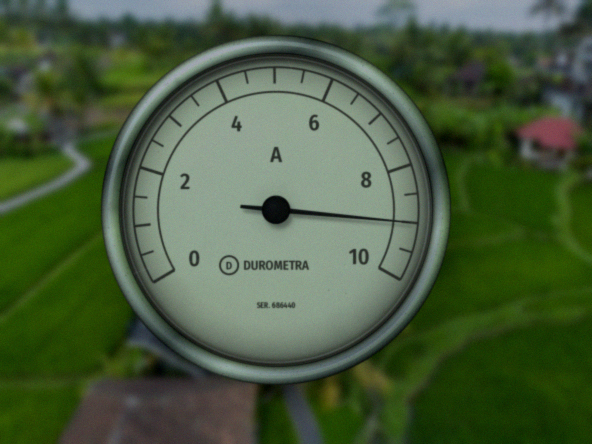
value=9 unit=A
